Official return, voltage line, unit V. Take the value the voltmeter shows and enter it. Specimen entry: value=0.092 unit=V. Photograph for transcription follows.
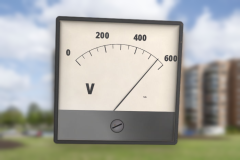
value=550 unit=V
